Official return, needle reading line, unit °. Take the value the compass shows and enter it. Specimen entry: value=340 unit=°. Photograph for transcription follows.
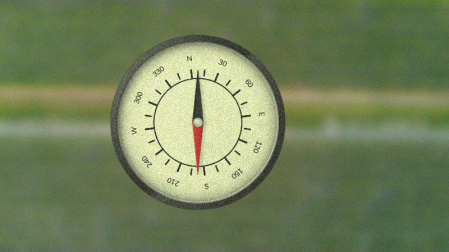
value=187.5 unit=°
